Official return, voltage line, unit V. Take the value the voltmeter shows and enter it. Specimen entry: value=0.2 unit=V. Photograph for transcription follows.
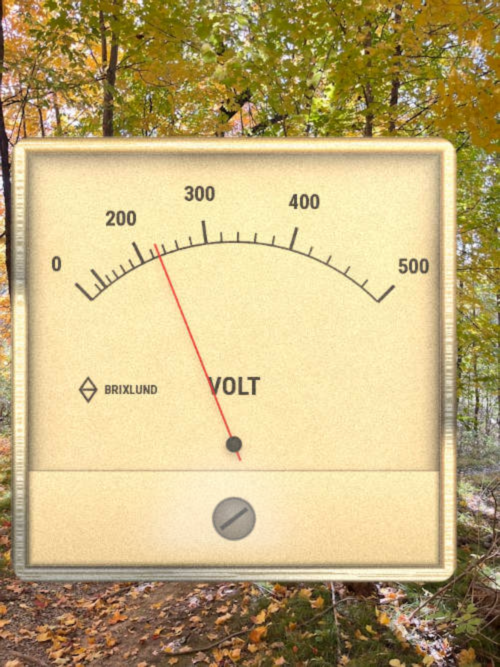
value=230 unit=V
